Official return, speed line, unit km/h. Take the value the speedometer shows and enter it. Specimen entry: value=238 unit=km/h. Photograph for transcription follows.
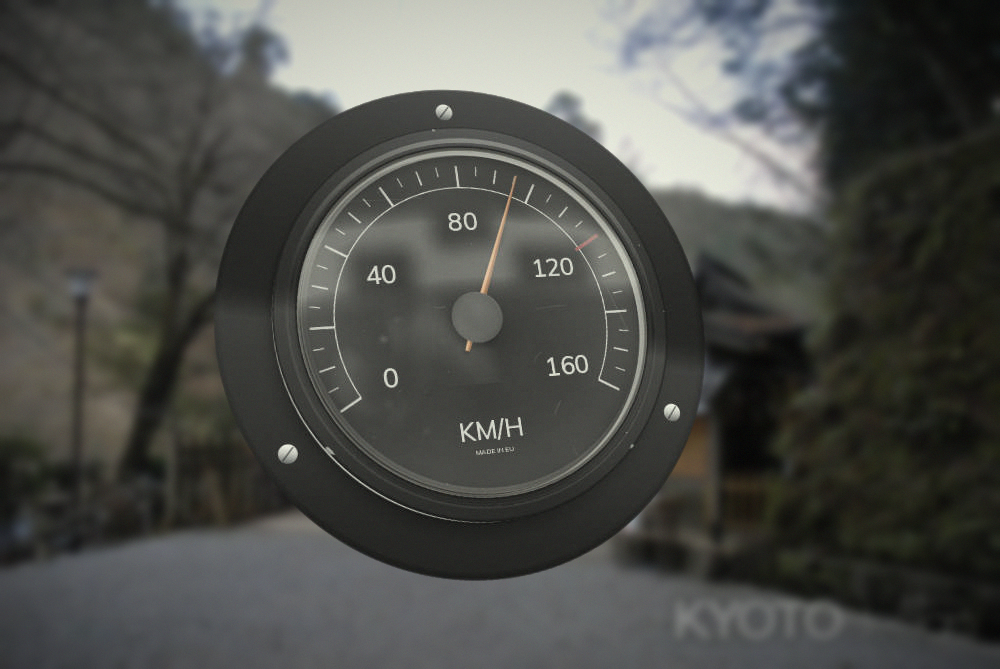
value=95 unit=km/h
